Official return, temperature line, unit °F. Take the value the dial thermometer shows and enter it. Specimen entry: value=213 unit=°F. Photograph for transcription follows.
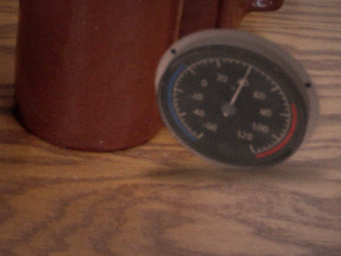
value=40 unit=°F
